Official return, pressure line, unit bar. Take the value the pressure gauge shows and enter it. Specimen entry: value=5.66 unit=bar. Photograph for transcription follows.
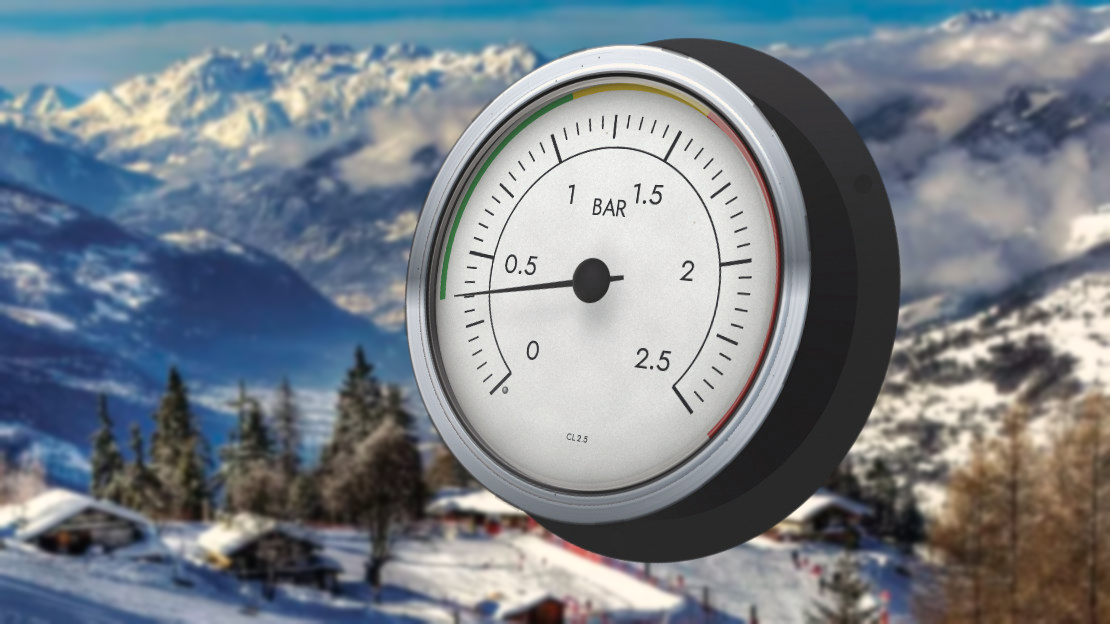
value=0.35 unit=bar
